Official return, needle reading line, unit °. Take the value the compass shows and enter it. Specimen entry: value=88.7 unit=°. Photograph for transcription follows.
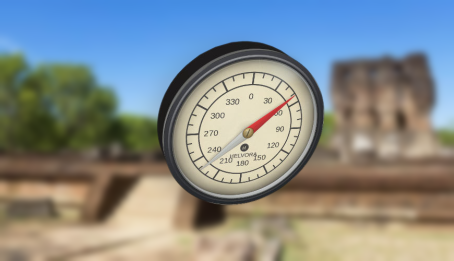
value=50 unit=°
